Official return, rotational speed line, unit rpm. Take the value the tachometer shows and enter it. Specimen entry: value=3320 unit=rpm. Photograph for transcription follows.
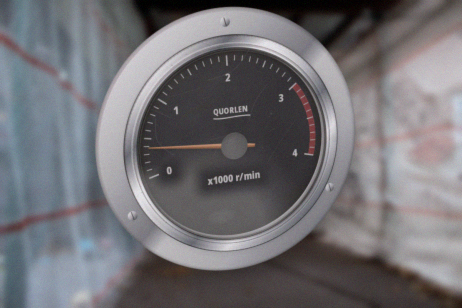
value=400 unit=rpm
